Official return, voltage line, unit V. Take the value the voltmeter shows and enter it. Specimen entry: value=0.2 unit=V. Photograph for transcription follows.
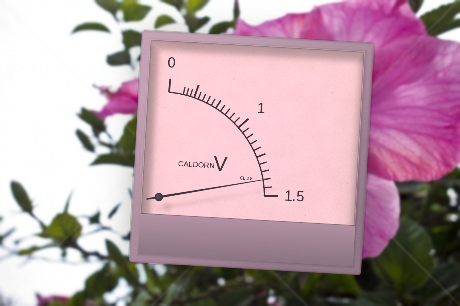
value=1.4 unit=V
